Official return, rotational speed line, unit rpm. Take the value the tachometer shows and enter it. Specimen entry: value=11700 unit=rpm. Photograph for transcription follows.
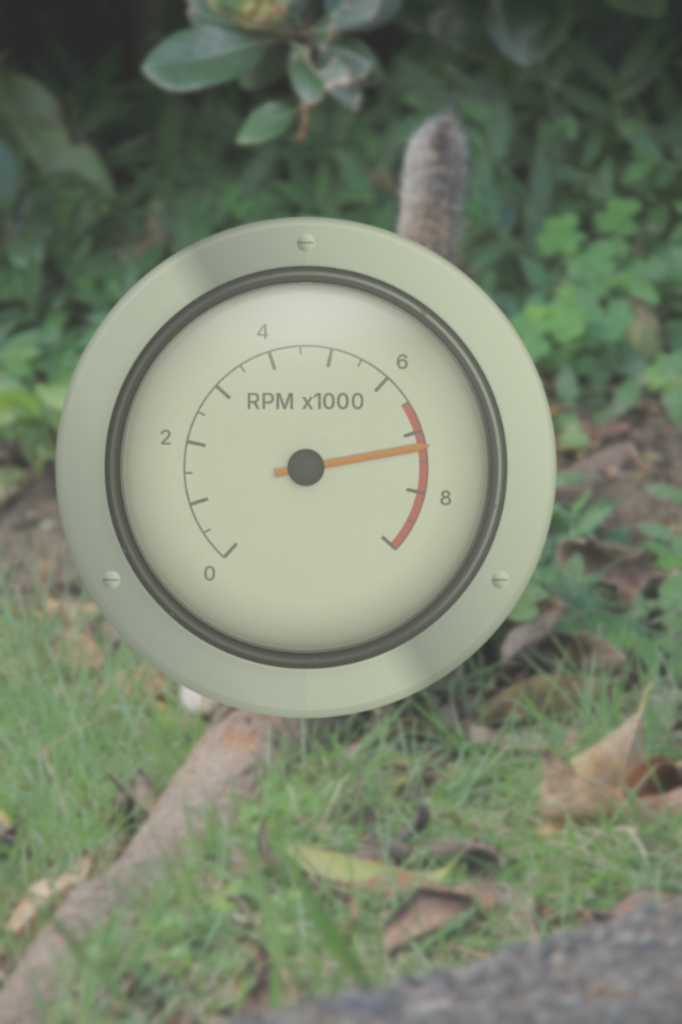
value=7250 unit=rpm
